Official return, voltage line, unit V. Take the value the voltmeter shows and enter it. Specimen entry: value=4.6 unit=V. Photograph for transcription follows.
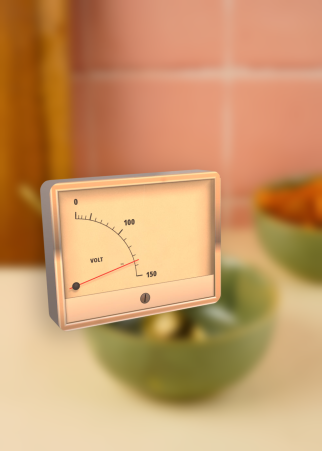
value=135 unit=V
